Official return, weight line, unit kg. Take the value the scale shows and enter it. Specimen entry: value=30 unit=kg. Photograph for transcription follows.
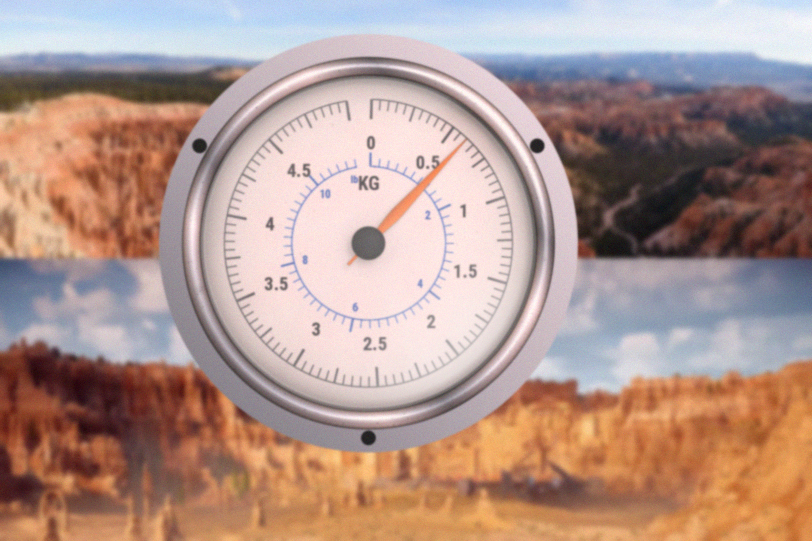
value=0.6 unit=kg
